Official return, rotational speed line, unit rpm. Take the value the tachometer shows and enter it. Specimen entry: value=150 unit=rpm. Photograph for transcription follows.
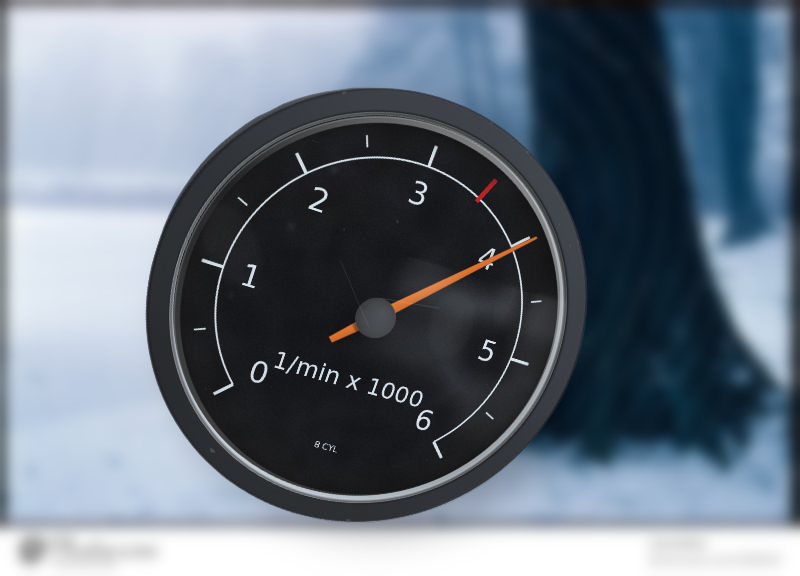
value=4000 unit=rpm
